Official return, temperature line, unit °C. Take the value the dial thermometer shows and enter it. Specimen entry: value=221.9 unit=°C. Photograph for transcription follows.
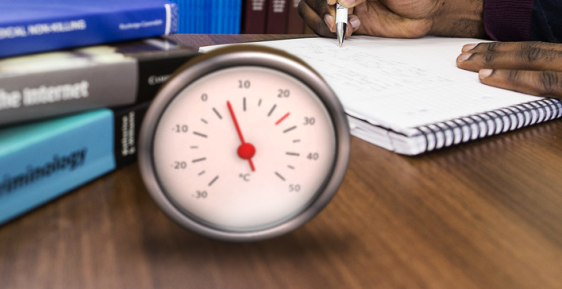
value=5 unit=°C
